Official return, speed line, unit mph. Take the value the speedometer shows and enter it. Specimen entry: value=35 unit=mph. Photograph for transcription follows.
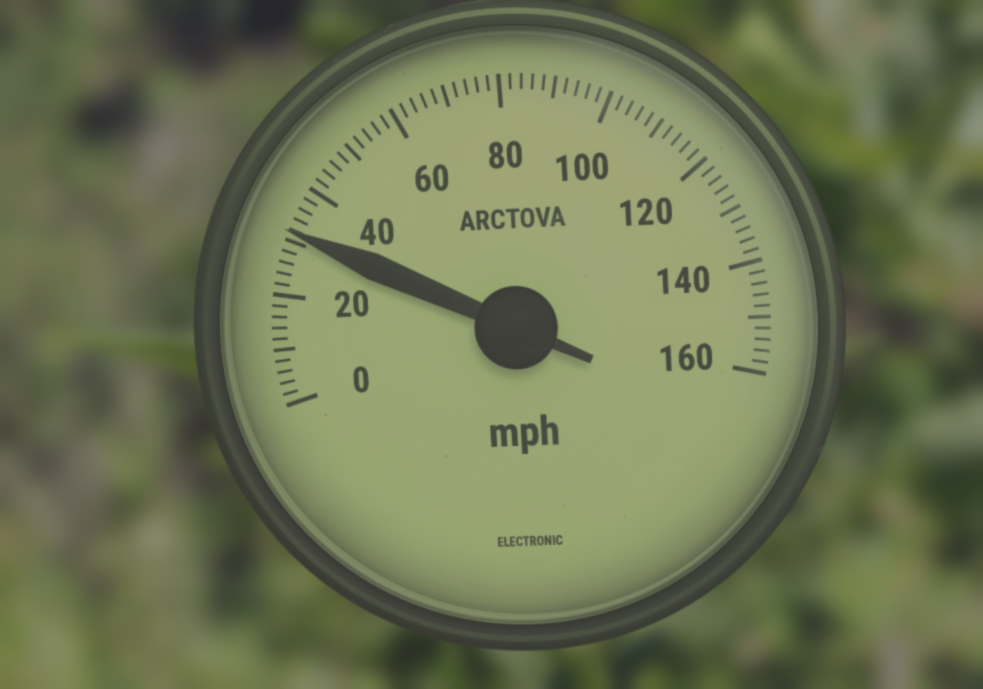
value=32 unit=mph
